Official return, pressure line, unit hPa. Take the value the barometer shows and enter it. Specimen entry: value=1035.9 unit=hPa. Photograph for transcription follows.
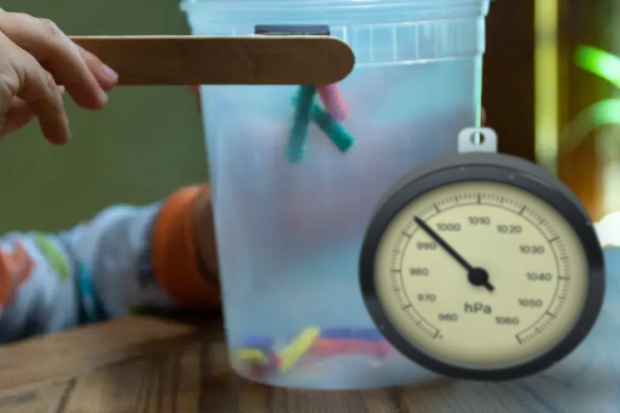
value=995 unit=hPa
